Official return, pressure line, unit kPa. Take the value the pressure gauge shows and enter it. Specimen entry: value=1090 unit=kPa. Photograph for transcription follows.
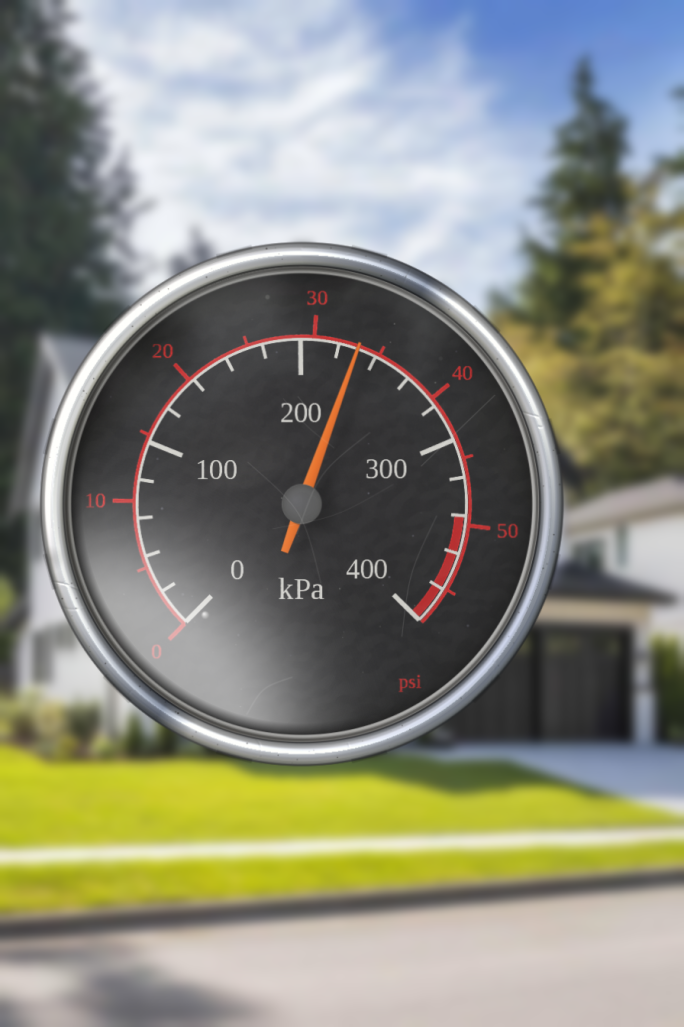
value=230 unit=kPa
